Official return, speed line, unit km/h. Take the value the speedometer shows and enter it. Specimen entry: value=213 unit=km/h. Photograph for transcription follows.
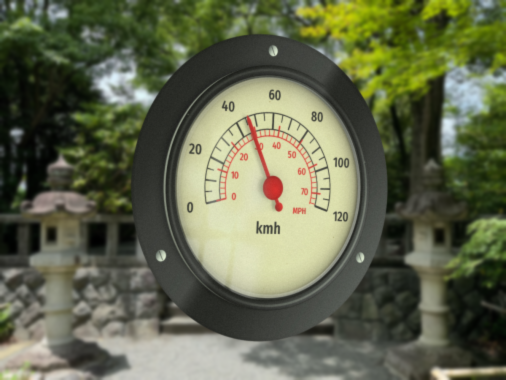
value=45 unit=km/h
